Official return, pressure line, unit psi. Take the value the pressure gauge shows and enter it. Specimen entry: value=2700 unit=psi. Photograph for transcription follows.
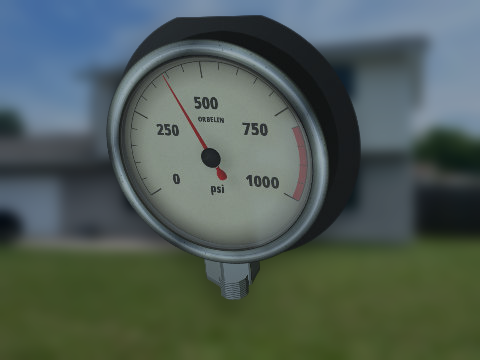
value=400 unit=psi
